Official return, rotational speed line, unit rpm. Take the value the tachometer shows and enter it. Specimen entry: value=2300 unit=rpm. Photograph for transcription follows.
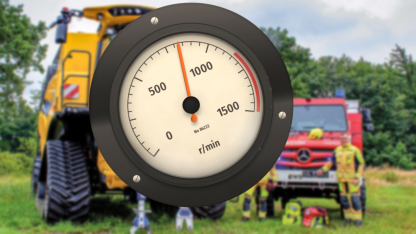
value=825 unit=rpm
